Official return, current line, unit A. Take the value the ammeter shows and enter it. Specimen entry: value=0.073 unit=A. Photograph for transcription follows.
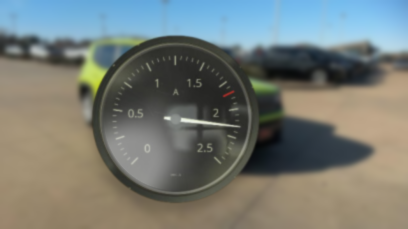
value=2.15 unit=A
